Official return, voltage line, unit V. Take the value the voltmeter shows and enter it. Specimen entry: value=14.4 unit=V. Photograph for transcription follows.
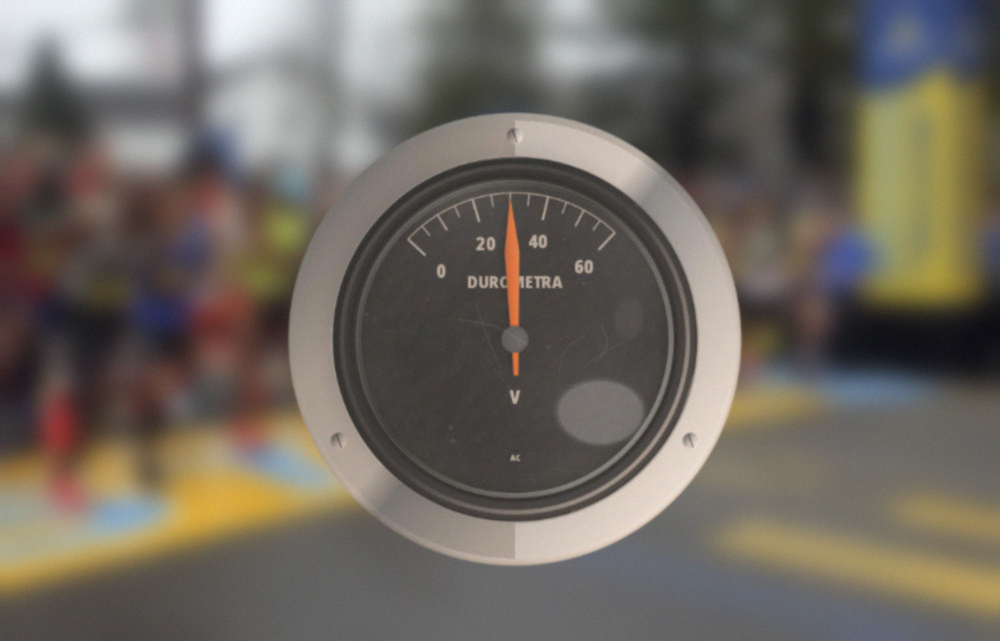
value=30 unit=V
